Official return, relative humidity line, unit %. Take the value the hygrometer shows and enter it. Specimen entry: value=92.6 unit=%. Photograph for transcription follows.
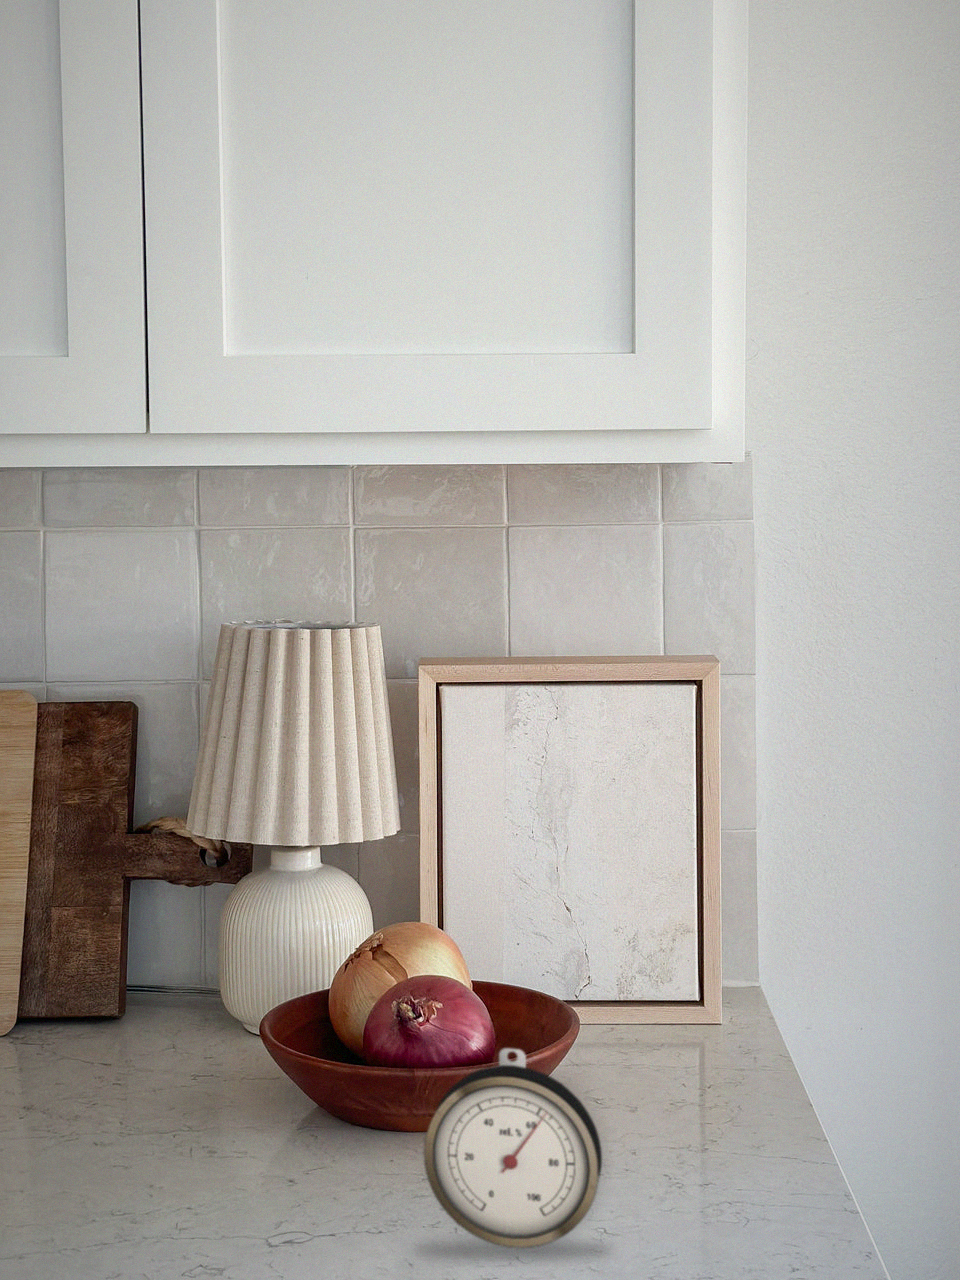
value=62 unit=%
